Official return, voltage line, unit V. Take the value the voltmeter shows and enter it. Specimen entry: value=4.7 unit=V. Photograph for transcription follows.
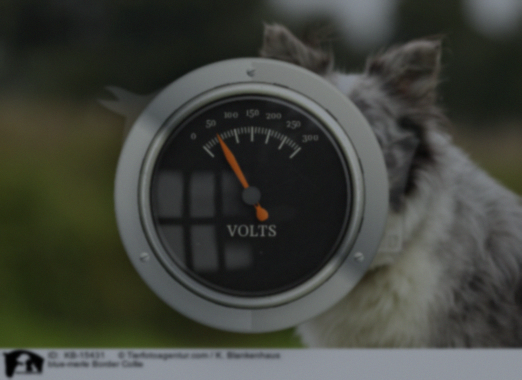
value=50 unit=V
